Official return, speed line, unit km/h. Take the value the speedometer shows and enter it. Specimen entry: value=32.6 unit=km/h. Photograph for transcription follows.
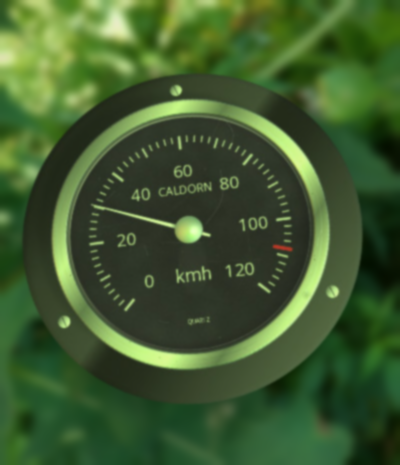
value=30 unit=km/h
